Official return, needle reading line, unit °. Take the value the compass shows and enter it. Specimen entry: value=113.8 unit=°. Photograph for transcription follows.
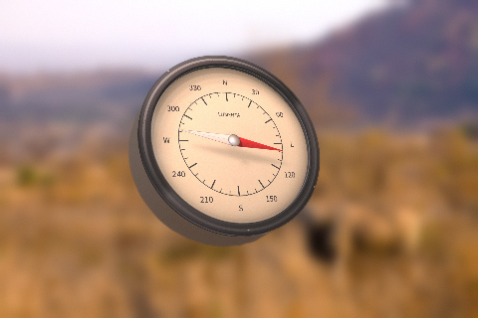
value=100 unit=°
